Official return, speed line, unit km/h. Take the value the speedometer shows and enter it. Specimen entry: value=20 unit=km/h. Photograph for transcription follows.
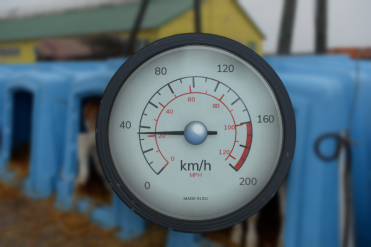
value=35 unit=km/h
